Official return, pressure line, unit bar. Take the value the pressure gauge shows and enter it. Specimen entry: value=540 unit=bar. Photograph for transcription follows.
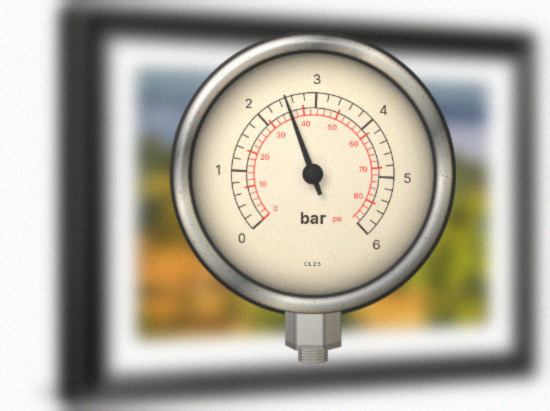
value=2.5 unit=bar
